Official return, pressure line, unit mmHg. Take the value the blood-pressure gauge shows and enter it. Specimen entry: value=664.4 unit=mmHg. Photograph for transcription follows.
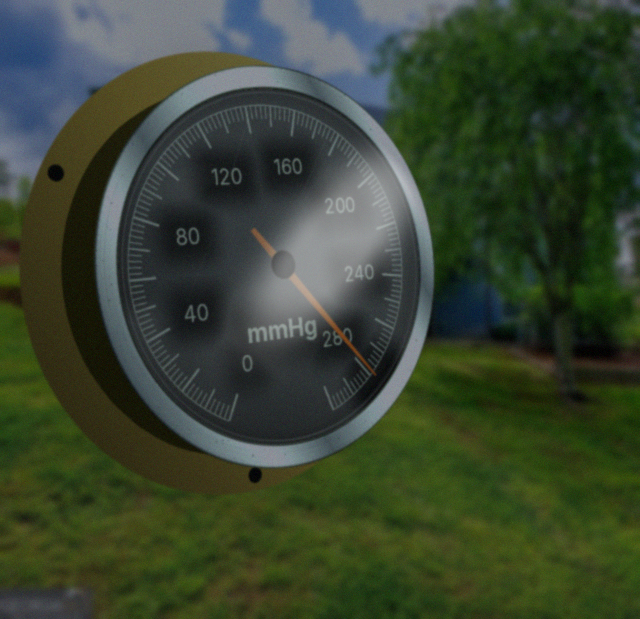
value=280 unit=mmHg
